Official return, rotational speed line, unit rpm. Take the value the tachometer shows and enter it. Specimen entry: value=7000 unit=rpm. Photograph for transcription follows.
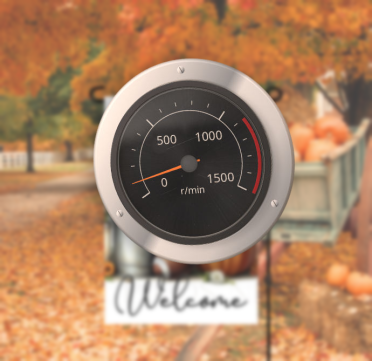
value=100 unit=rpm
